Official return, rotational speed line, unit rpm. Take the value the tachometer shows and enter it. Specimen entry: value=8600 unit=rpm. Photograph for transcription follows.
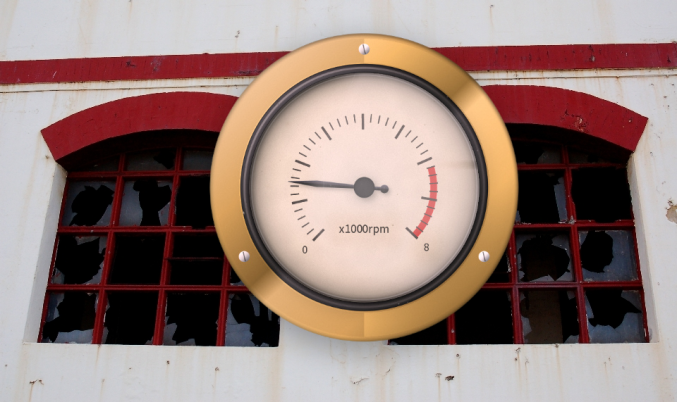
value=1500 unit=rpm
